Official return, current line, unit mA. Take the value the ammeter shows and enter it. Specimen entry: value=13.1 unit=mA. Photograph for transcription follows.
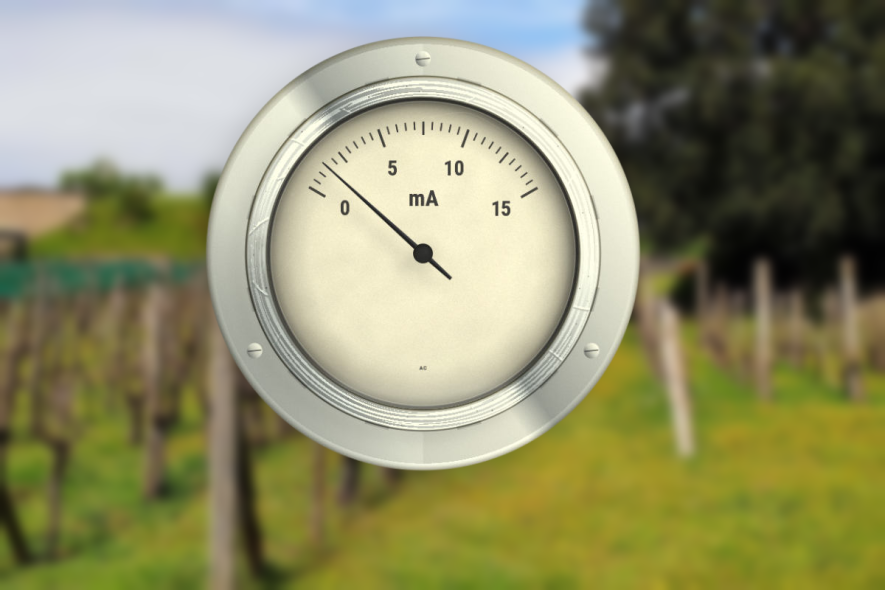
value=1.5 unit=mA
